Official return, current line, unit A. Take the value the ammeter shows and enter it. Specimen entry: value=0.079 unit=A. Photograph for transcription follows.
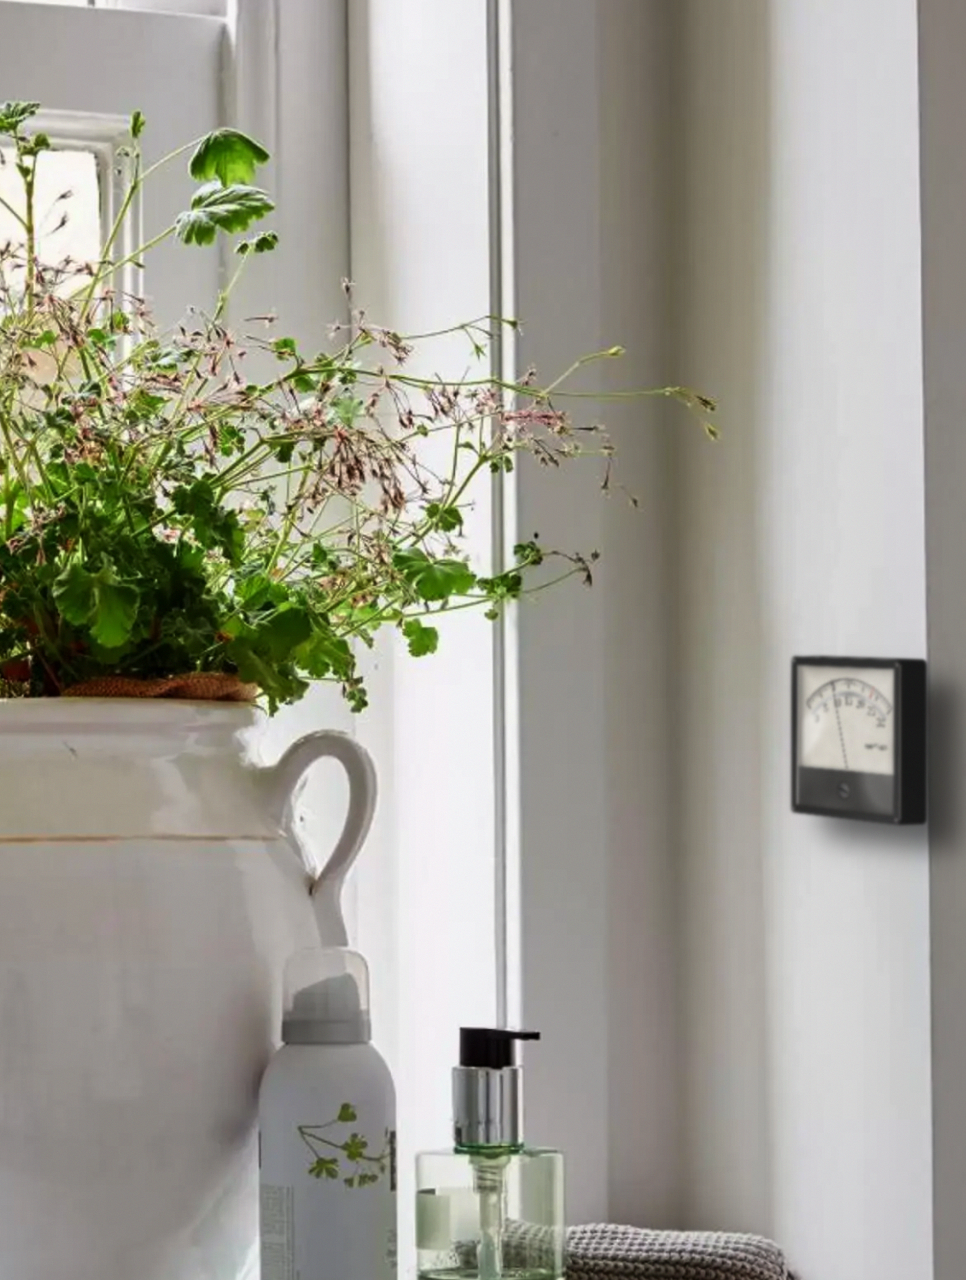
value=10 unit=A
